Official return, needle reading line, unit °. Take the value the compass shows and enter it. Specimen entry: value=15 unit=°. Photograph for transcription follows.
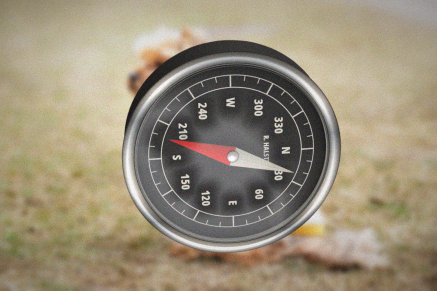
value=200 unit=°
